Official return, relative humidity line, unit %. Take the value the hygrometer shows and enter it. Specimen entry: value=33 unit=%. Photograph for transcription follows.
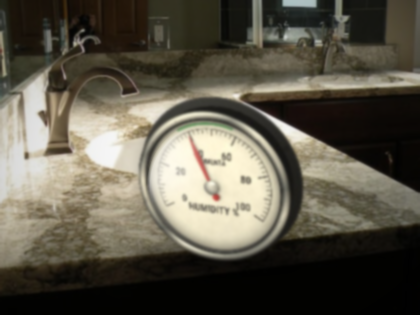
value=40 unit=%
